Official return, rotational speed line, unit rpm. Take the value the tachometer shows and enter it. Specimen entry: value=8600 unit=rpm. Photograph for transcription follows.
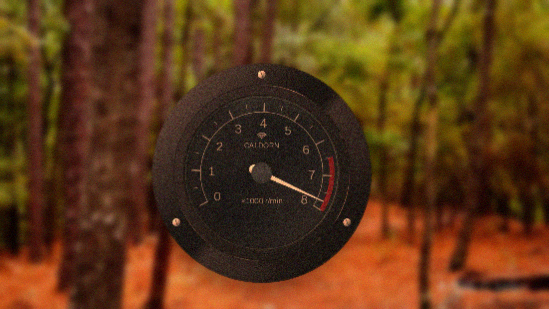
value=7750 unit=rpm
